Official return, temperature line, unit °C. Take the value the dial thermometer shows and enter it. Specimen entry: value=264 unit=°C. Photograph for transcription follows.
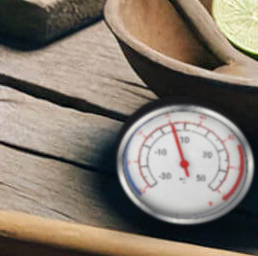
value=5 unit=°C
